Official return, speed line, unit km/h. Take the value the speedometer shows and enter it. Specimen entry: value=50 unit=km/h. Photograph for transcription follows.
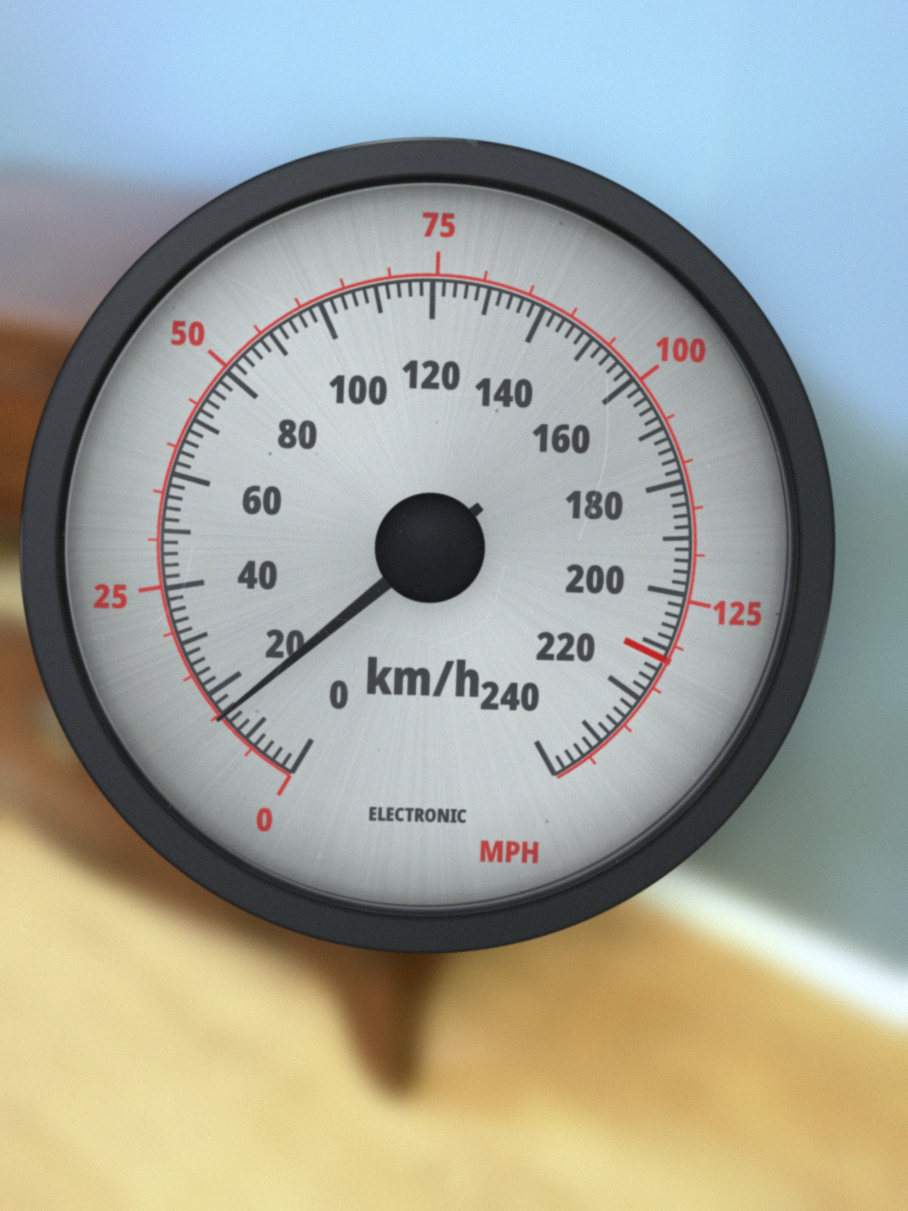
value=16 unit=km/h
